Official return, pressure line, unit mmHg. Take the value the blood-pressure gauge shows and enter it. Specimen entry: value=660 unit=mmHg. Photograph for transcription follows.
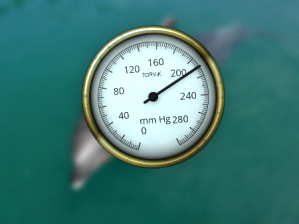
value=210 unit=mmHg
